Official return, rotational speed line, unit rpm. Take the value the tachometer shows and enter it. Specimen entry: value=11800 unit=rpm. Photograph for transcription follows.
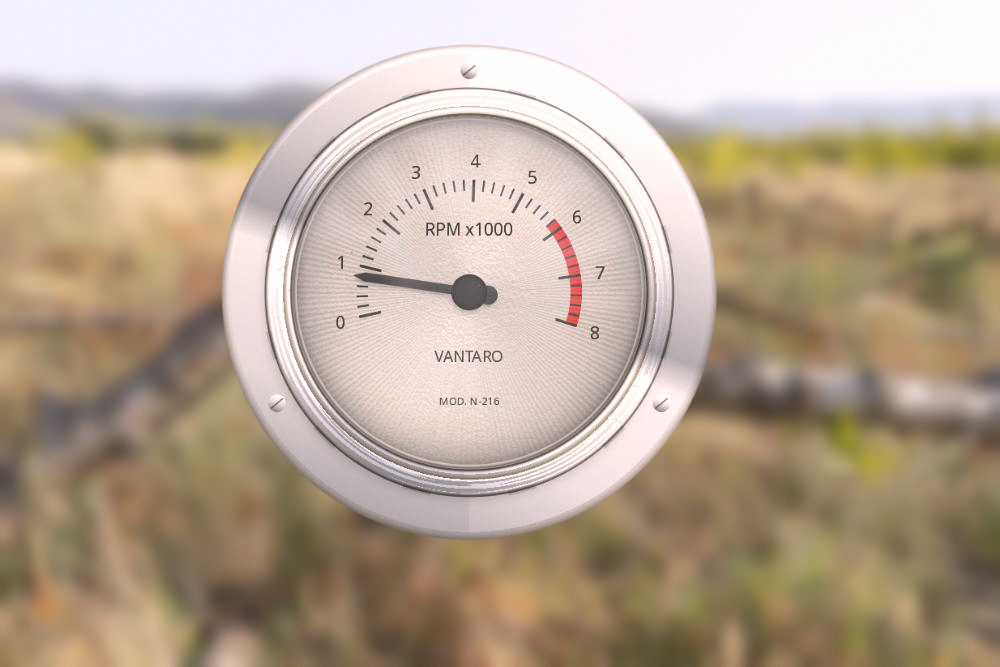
value=800 unit=rpm
